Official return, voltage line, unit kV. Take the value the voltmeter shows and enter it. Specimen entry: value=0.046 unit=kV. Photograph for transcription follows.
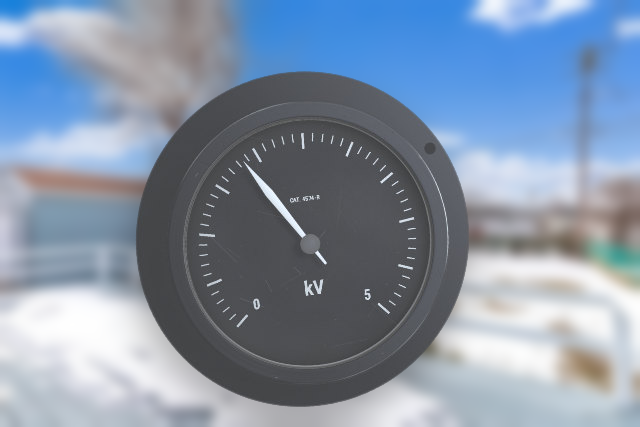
value=1.85 unit=kV
